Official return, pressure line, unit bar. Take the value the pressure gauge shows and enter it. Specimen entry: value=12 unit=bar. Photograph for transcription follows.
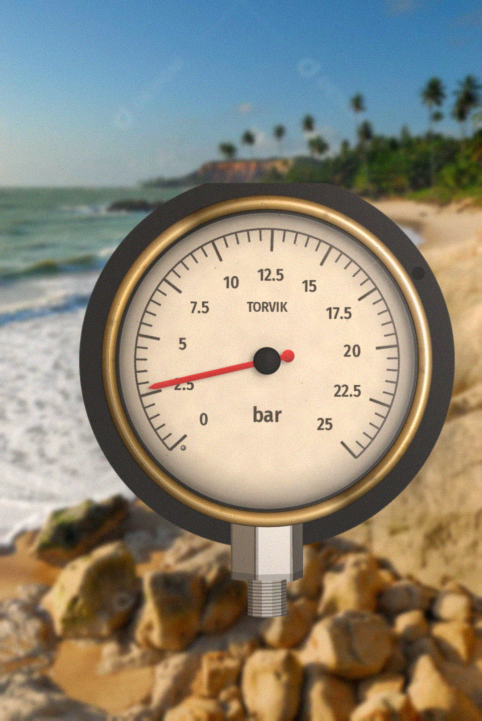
value=2.75 unit=bar
